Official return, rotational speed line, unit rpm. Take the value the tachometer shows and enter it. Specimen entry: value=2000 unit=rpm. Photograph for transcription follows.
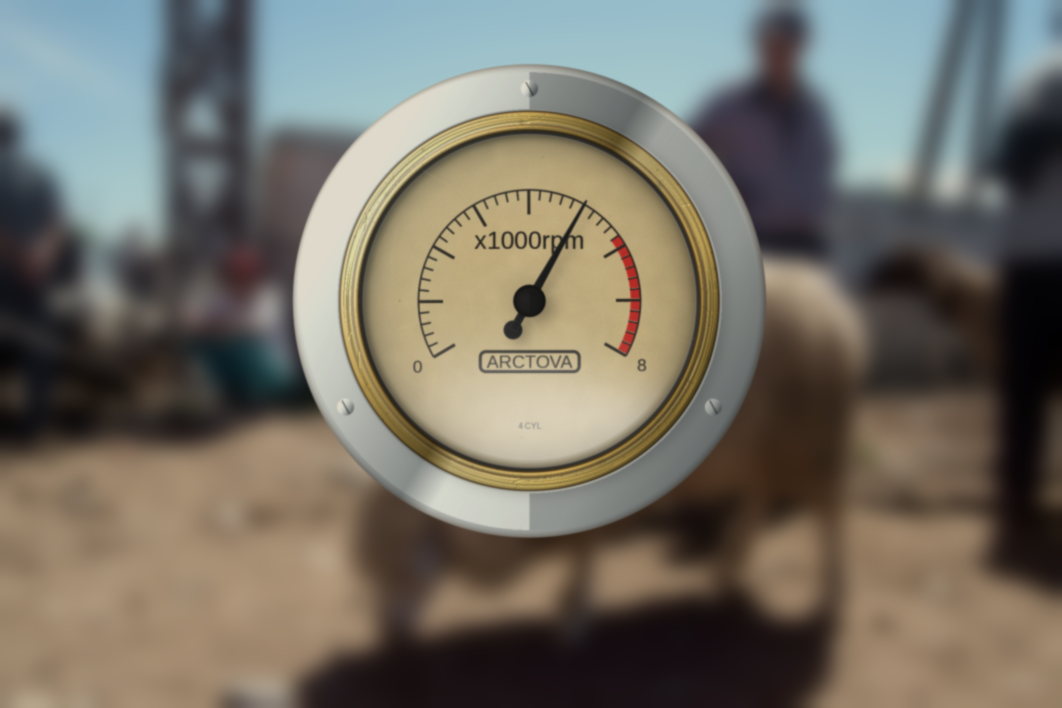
value=5000 unit=rpm
